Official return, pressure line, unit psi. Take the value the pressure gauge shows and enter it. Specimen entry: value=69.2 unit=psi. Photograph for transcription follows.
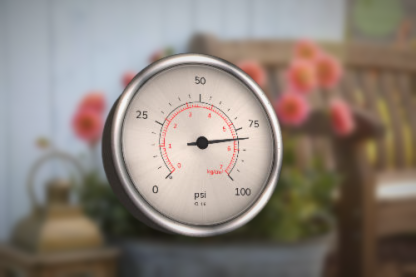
value=80 unit=psi
